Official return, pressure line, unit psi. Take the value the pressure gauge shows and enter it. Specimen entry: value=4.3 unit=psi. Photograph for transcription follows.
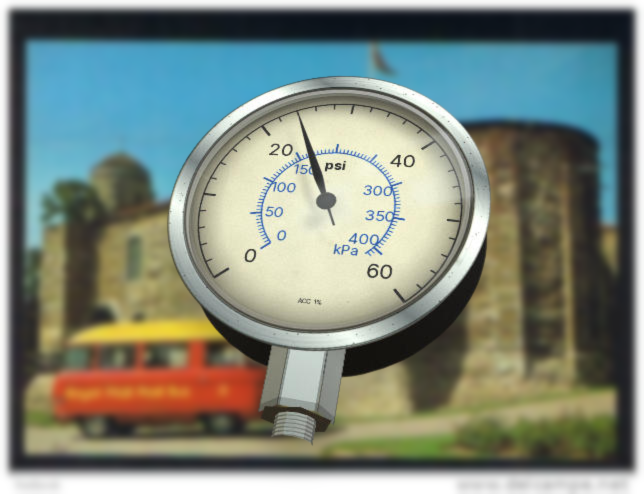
value=24 unit=psi
